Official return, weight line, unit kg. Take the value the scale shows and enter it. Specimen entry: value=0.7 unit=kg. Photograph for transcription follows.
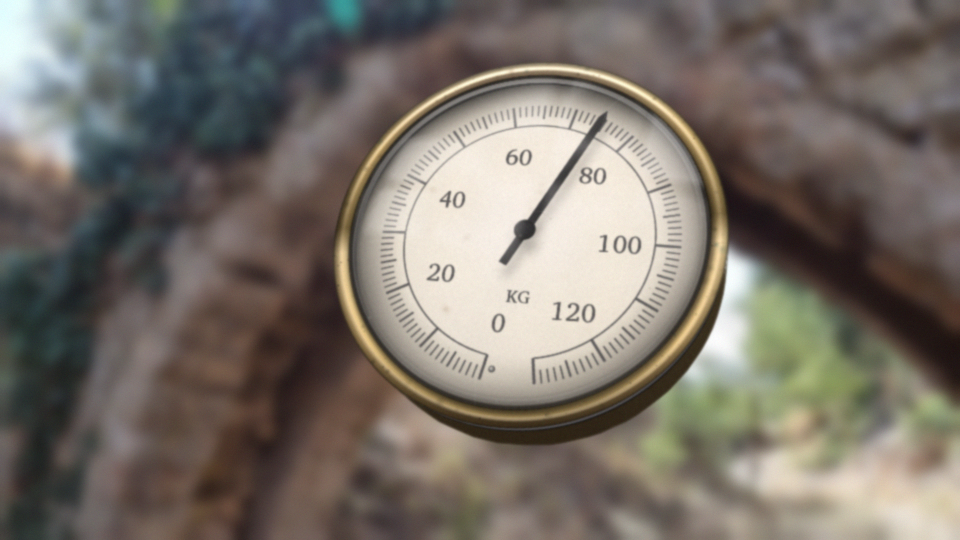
value=75 unit=kg
